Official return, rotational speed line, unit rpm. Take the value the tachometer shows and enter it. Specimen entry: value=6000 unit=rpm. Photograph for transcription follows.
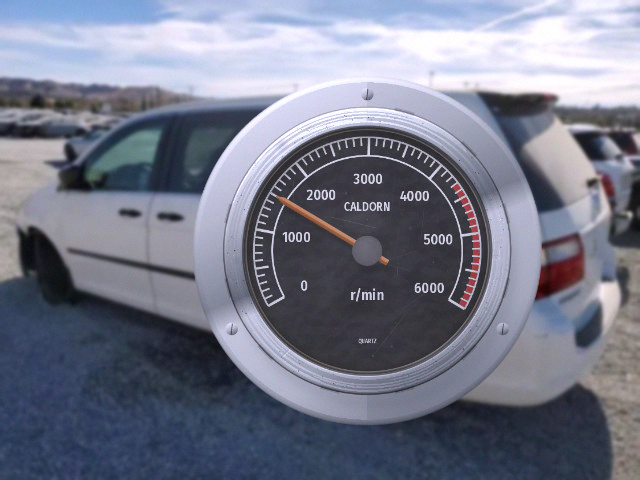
value=1500 unit=rpm
